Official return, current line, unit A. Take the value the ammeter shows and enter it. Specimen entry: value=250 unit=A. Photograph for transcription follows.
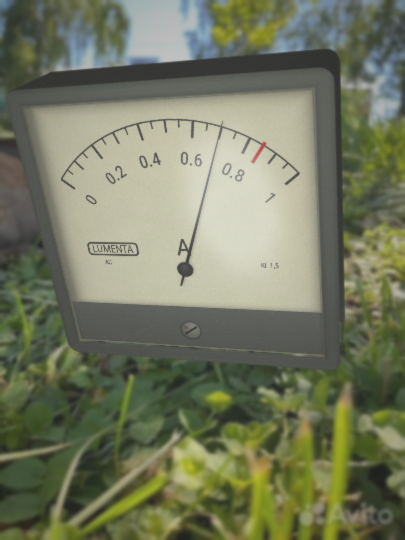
value=0.7 unit=A
